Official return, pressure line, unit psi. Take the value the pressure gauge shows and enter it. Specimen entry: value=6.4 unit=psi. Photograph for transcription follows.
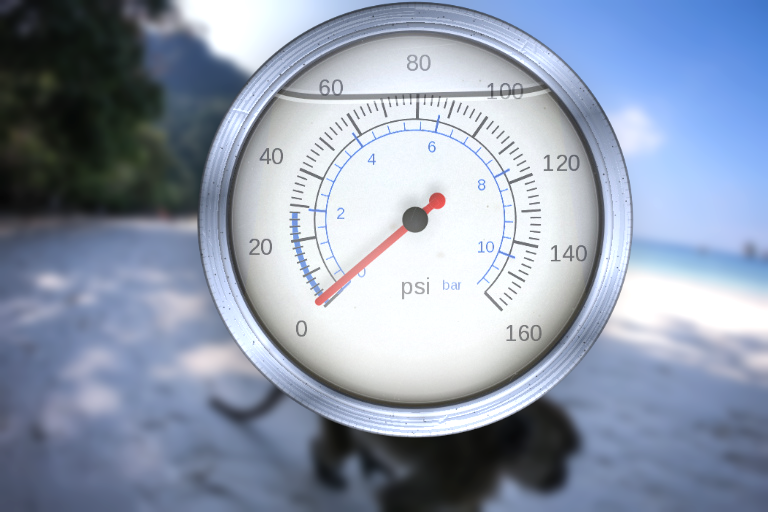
value=2 unit=psi
